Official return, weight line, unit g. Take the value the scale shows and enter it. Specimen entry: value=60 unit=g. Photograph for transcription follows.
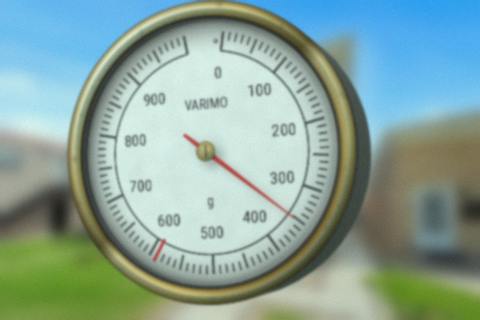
value=350 unit=g
